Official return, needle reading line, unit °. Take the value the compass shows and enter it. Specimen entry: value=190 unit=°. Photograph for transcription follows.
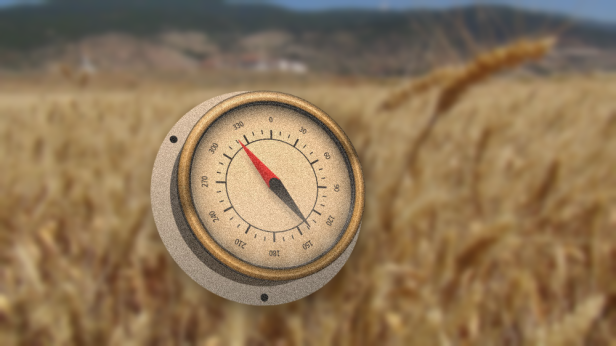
value=320 unit=°
